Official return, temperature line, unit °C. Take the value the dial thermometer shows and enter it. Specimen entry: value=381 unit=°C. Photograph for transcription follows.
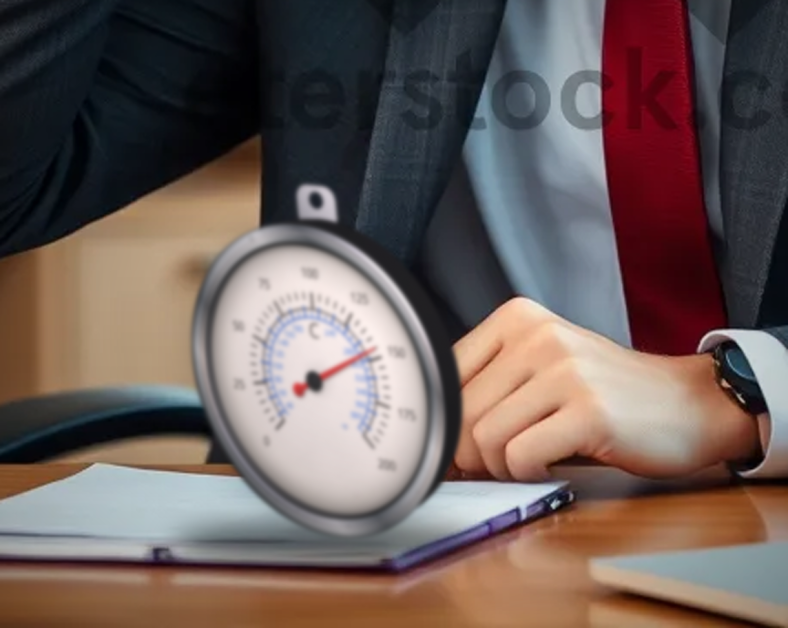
value=145 unit=°C
